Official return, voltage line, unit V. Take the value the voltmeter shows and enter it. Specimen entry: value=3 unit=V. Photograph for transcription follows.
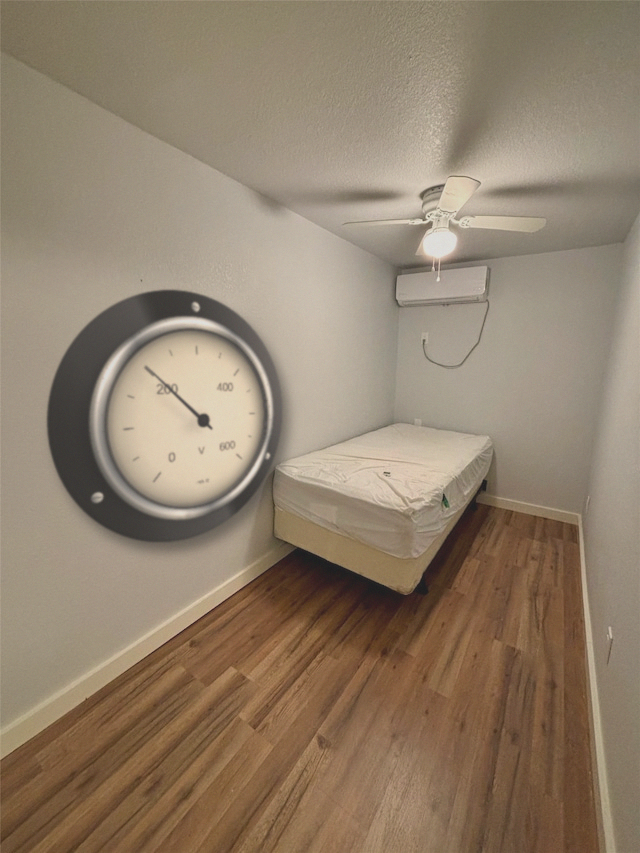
value=200 unit=V
